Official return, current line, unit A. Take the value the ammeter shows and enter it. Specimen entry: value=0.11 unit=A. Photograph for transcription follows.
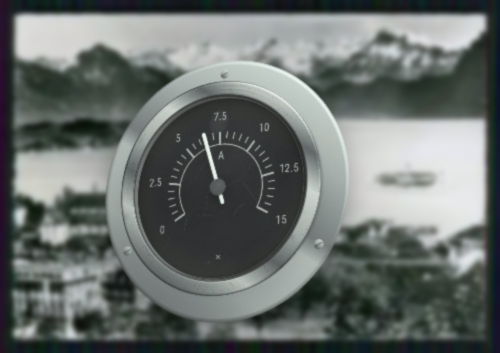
value=6.5 unit=A
